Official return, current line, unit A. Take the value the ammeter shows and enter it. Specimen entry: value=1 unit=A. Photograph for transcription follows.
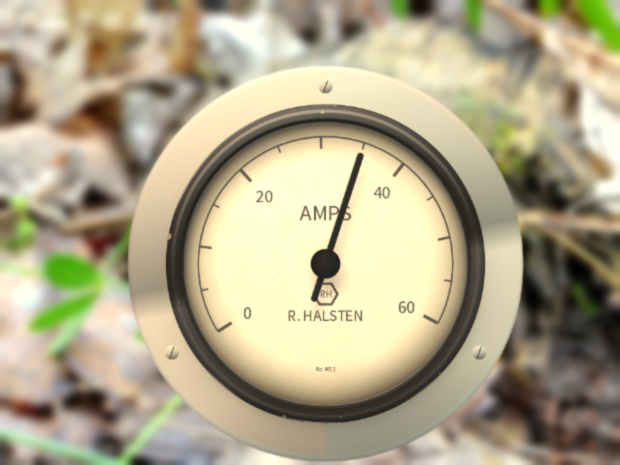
value=35 unit=A
